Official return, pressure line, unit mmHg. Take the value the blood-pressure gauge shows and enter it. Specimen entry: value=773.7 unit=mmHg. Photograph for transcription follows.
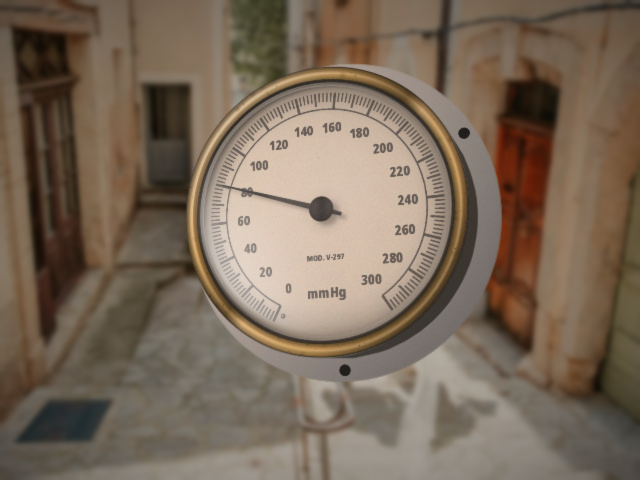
value=80 unit=mmHg
